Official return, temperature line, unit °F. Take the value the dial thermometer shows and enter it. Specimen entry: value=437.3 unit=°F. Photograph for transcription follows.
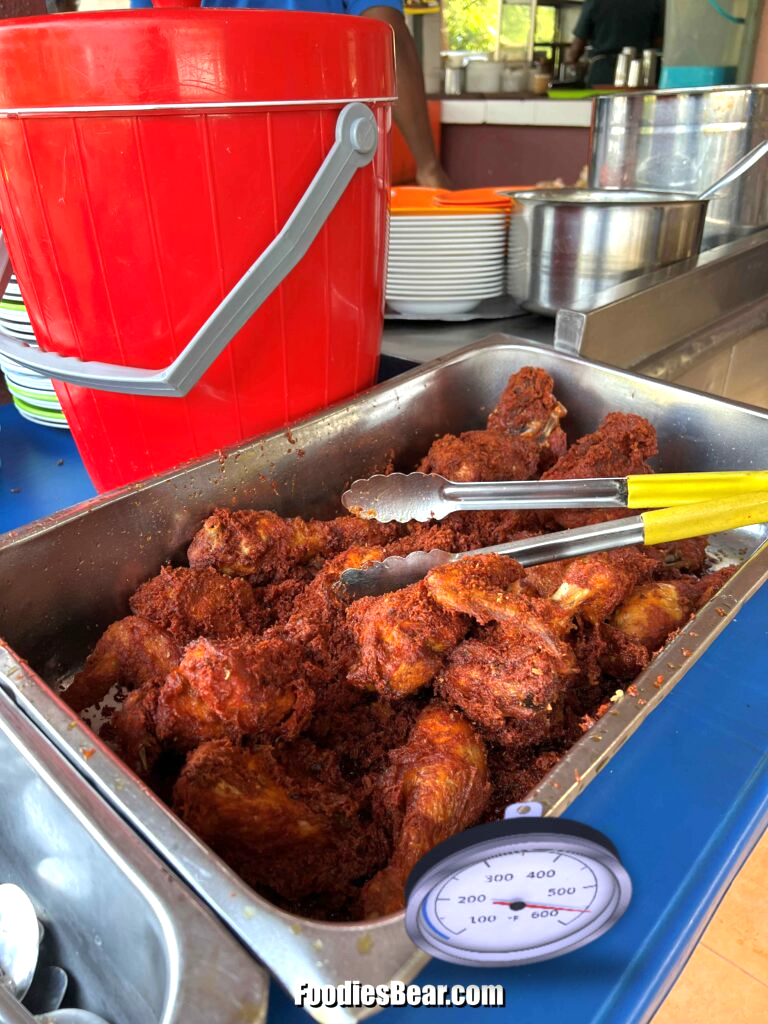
value=550 unit=°F
